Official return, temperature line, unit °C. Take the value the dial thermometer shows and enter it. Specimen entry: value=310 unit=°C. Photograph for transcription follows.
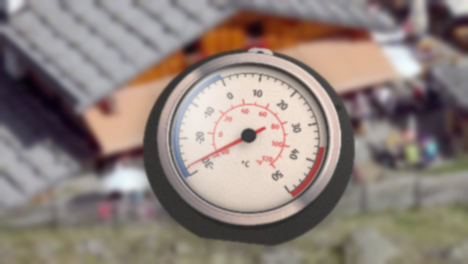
value=-28 unit=°C
